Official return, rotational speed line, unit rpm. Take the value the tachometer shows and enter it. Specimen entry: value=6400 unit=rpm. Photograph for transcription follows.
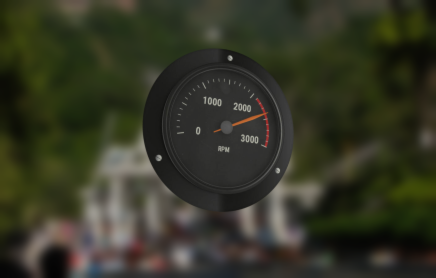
value=2400 unit=rpm
